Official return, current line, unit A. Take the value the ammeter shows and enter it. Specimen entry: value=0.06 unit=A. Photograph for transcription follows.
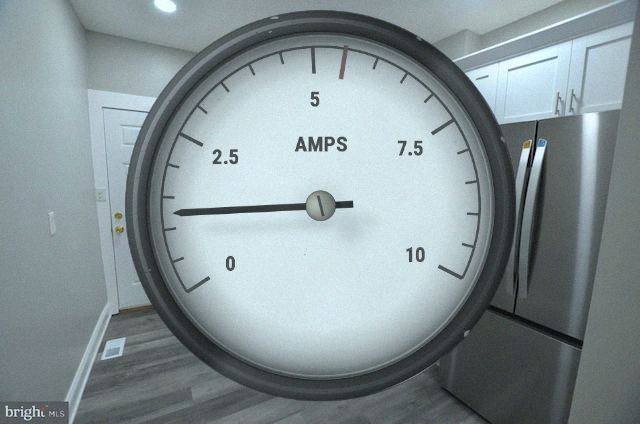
value=1.25 unit=A
